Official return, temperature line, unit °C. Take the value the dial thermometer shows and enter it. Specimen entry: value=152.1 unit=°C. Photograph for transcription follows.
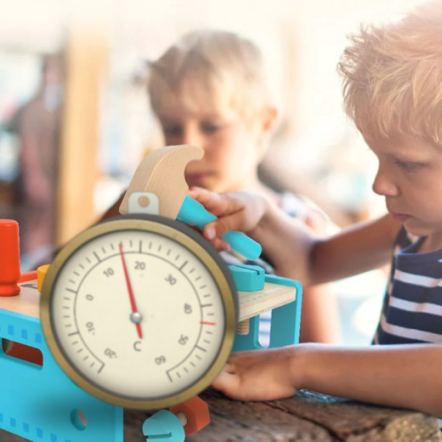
value=16 unit=°C
